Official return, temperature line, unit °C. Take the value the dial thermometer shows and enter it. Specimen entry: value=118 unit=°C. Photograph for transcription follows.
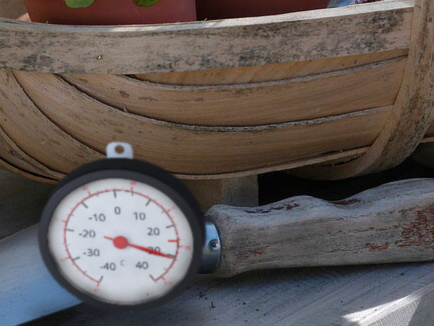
value=30 unit=°C
